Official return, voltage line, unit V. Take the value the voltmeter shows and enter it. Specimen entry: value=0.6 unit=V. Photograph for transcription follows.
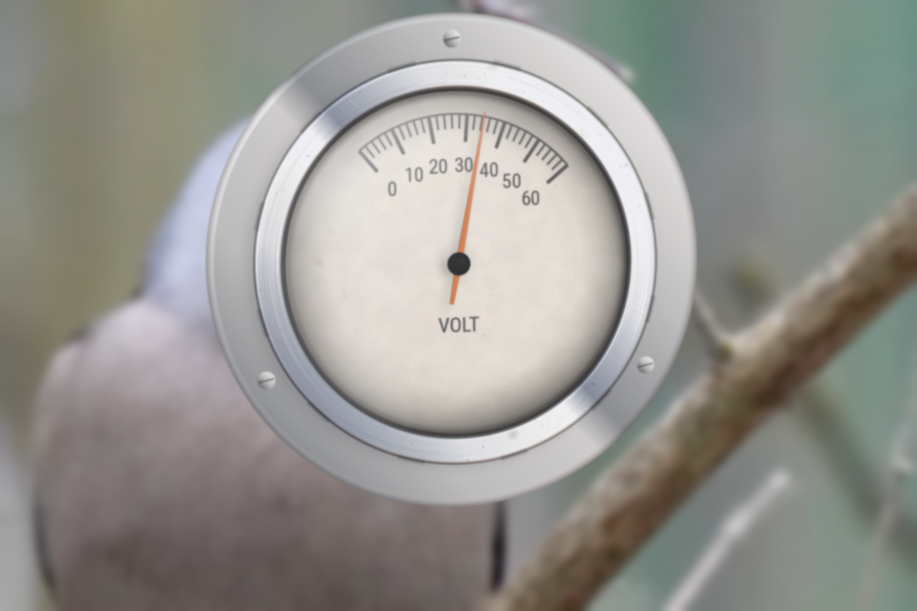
value=34 unit=V
